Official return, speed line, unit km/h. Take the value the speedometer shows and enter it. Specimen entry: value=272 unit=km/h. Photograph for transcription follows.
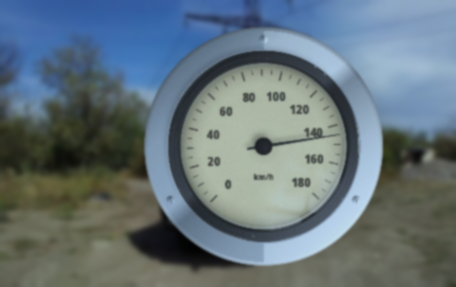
value=145 unit=km/h
